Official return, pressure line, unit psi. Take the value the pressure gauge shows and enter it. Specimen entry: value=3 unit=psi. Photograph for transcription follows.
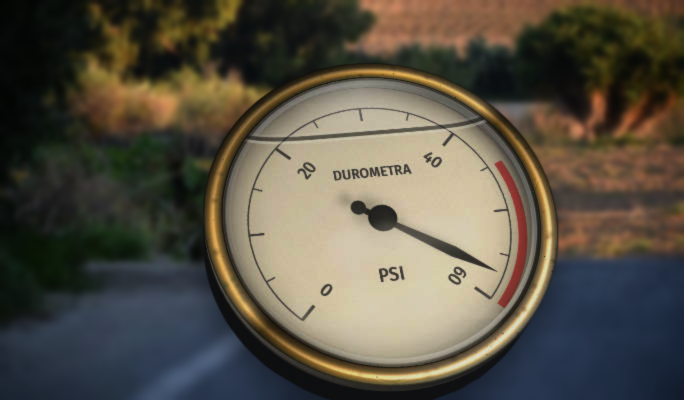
value=57.5 unit=psi
